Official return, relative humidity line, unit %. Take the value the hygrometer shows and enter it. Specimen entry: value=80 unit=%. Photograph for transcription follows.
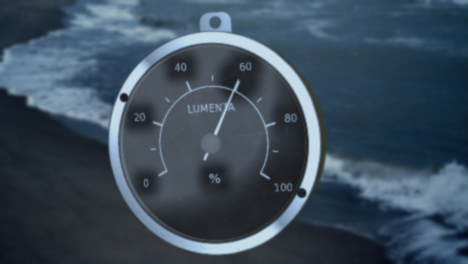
value=60 unit=%
